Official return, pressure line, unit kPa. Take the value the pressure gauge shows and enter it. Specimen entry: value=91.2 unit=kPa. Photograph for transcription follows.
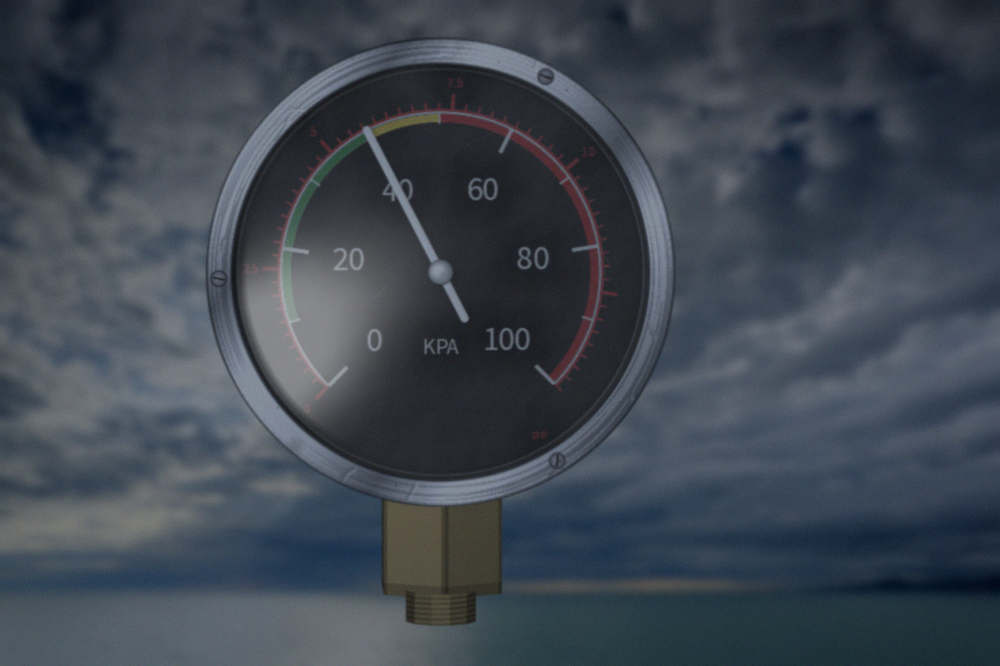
value=40 unit=kPa
